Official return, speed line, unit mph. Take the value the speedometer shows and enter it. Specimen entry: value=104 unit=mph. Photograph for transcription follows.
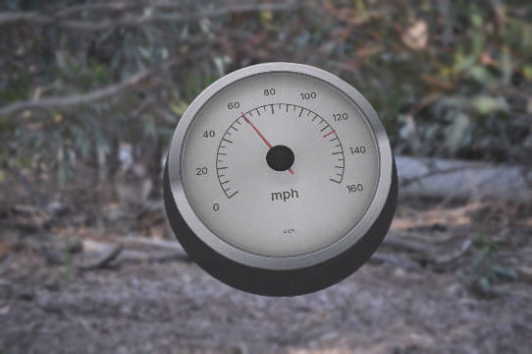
value=60 unit=mph
